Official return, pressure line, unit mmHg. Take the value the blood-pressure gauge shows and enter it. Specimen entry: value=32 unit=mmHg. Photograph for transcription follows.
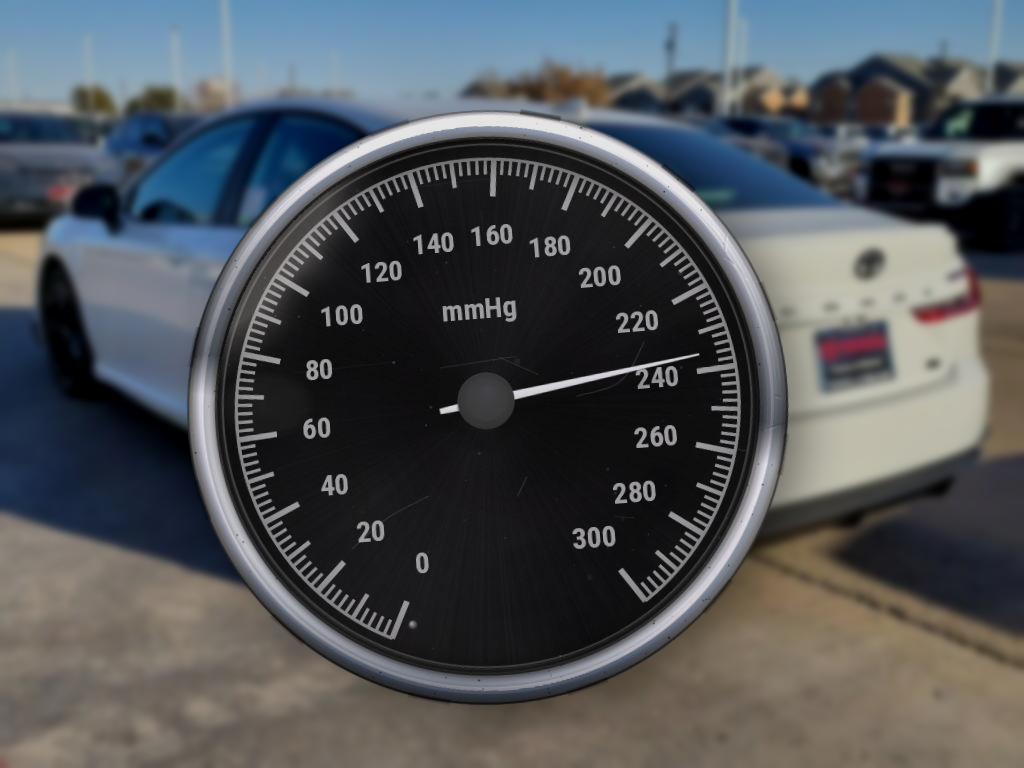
value=236 unit=mmHg
